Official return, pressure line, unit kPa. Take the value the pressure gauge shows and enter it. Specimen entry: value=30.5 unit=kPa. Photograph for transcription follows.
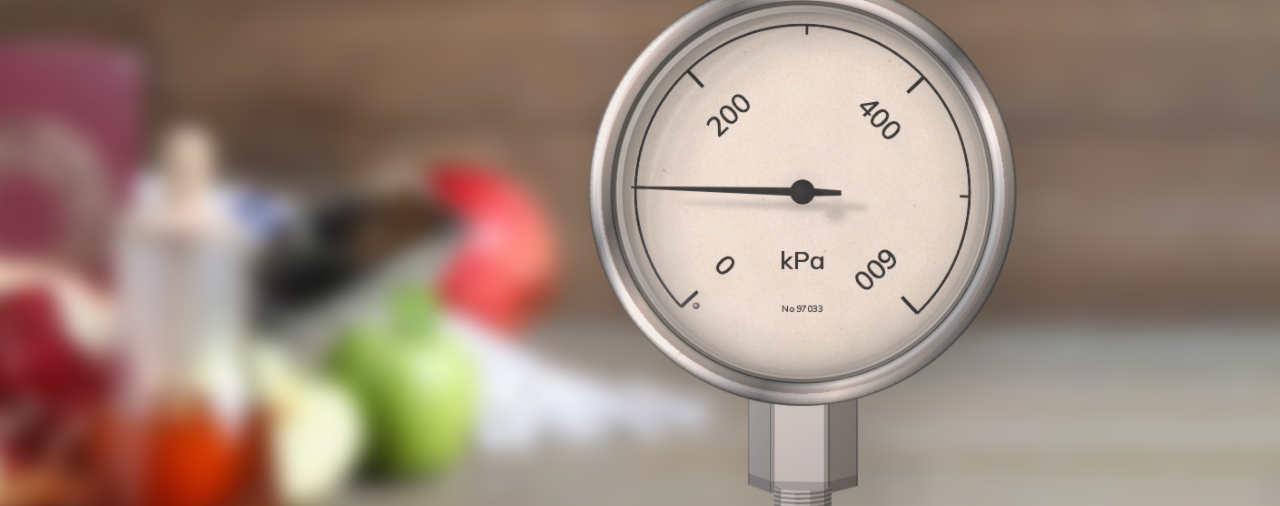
value=100 unit=kPa
